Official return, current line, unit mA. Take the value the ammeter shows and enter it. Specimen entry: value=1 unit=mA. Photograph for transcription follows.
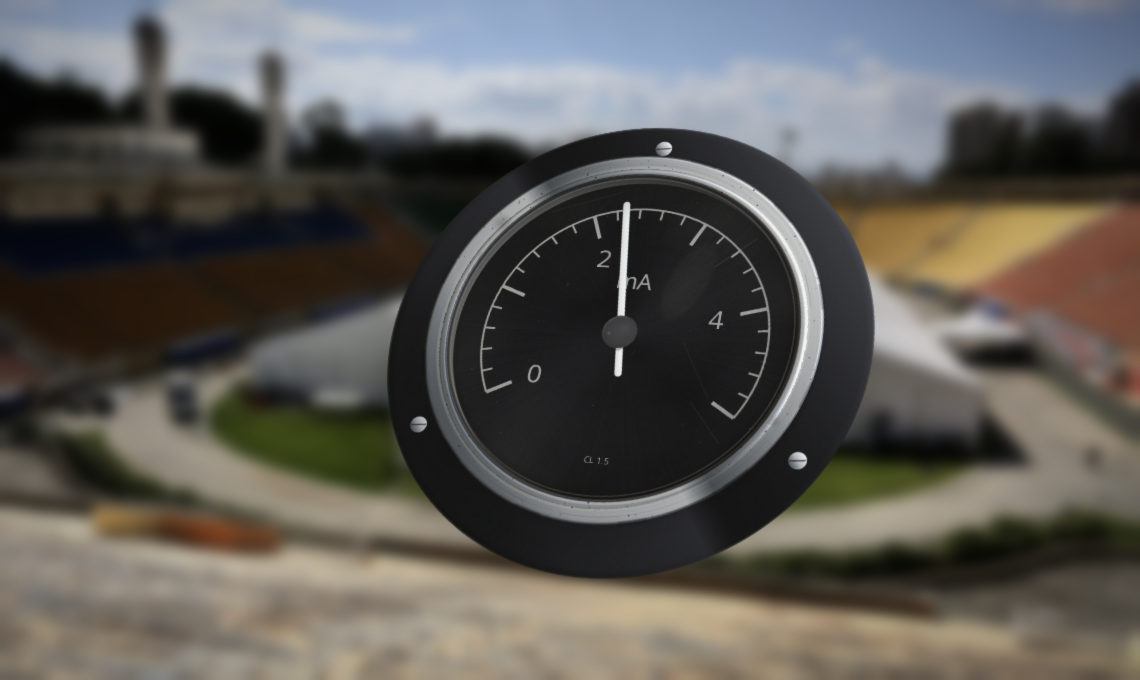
value=2.3 unit=mA
